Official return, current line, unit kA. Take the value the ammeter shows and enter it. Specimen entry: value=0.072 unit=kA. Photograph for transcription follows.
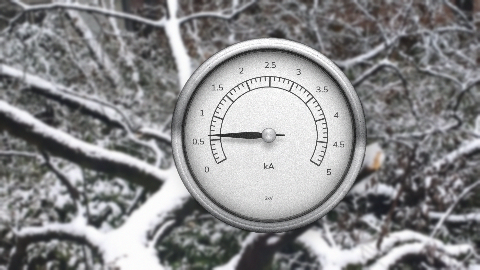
value=0.6 unit=kA
